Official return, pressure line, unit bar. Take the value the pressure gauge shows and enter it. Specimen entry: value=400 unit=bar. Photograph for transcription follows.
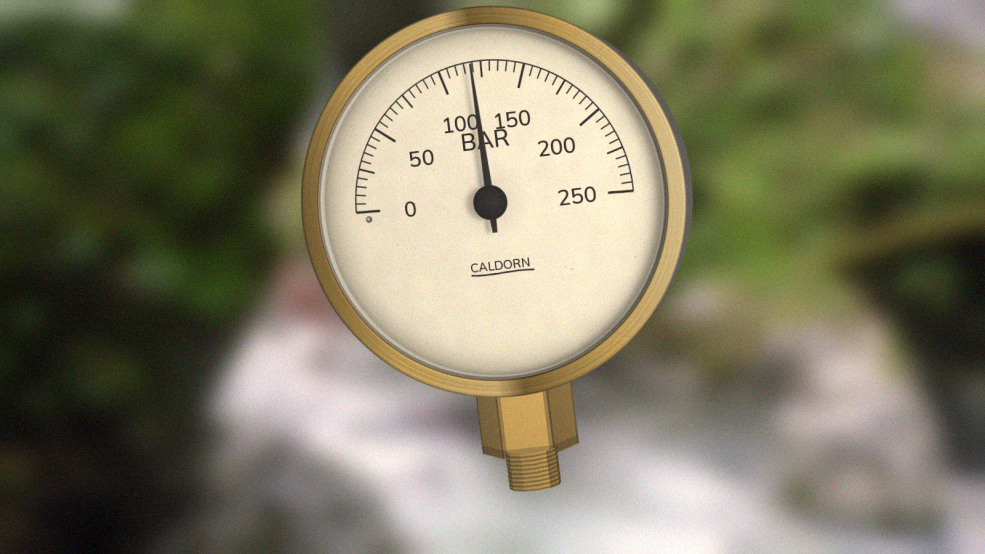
value=120 unit=bar
